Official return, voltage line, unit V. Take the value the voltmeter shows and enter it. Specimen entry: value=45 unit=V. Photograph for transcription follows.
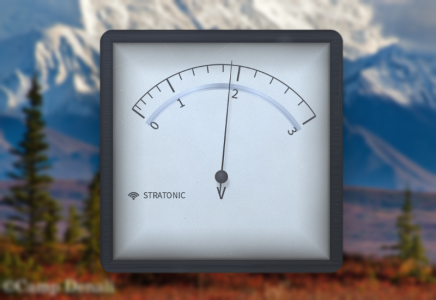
value=1.9 unit=V
